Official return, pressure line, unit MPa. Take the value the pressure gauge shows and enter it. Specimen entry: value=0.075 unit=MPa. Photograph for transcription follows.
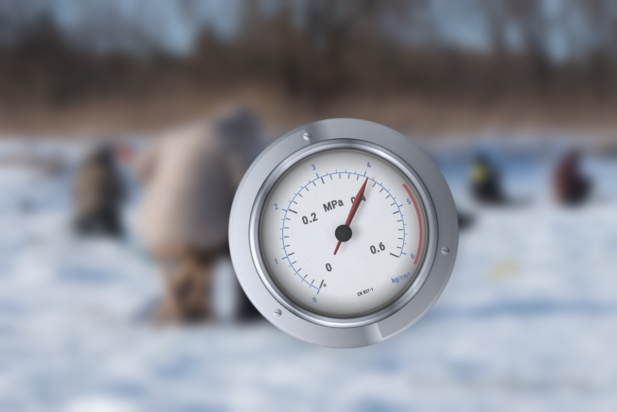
value=0.4 unit=MPa
